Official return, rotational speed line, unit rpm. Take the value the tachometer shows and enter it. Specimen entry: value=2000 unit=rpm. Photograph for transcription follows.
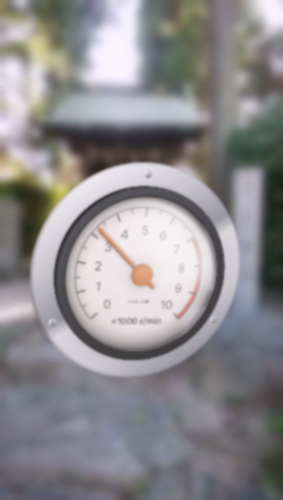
value=3250 unit=rpm
